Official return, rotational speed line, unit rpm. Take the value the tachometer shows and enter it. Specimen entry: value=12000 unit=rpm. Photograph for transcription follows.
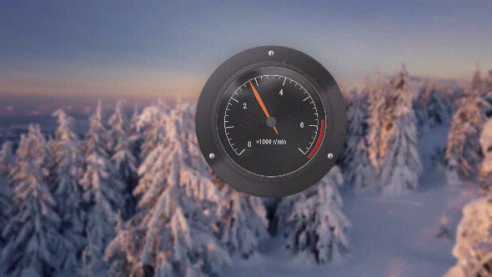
value=2800 unit=rpm
